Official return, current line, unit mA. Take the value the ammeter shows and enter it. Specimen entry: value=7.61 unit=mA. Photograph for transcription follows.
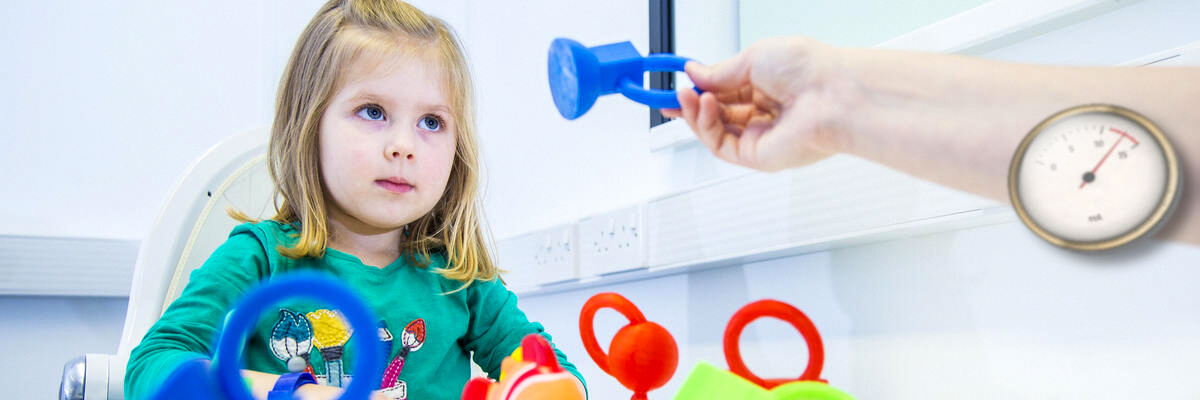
value=13 unit=mA
